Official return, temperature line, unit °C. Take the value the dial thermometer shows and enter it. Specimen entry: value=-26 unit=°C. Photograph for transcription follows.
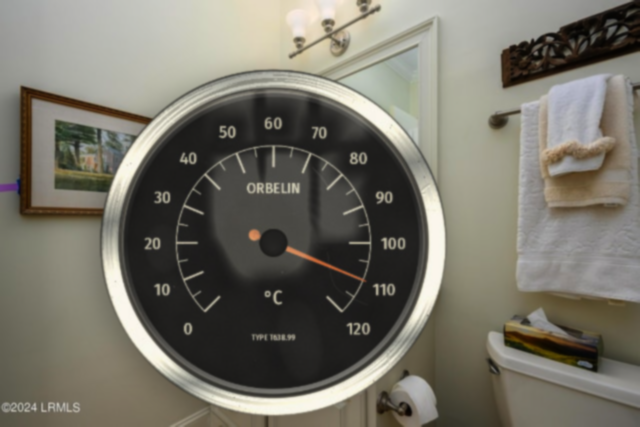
value=110 unit=°C
